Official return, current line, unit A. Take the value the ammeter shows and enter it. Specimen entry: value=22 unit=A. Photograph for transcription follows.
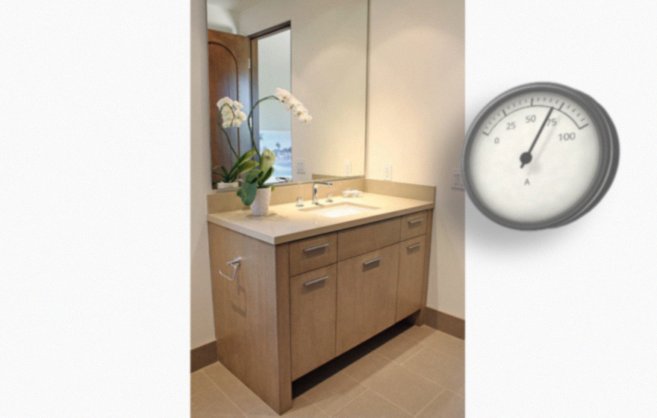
value=70 unit=A
